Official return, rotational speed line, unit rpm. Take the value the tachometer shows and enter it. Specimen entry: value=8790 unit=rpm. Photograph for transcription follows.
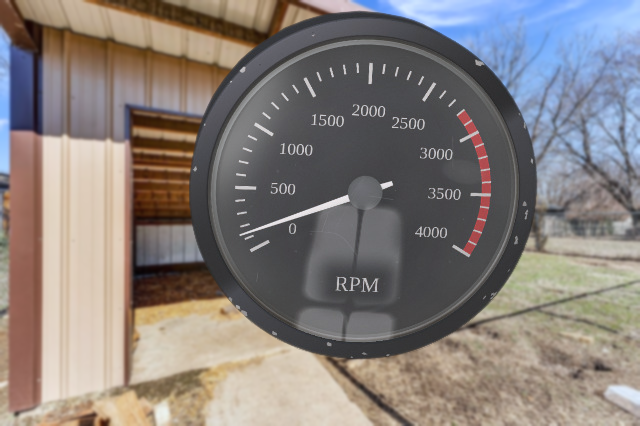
value=150 unit=rpm
